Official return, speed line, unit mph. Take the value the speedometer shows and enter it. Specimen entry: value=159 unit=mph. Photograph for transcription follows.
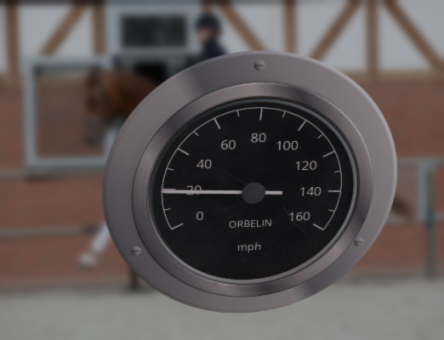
value=20 unit=mph
